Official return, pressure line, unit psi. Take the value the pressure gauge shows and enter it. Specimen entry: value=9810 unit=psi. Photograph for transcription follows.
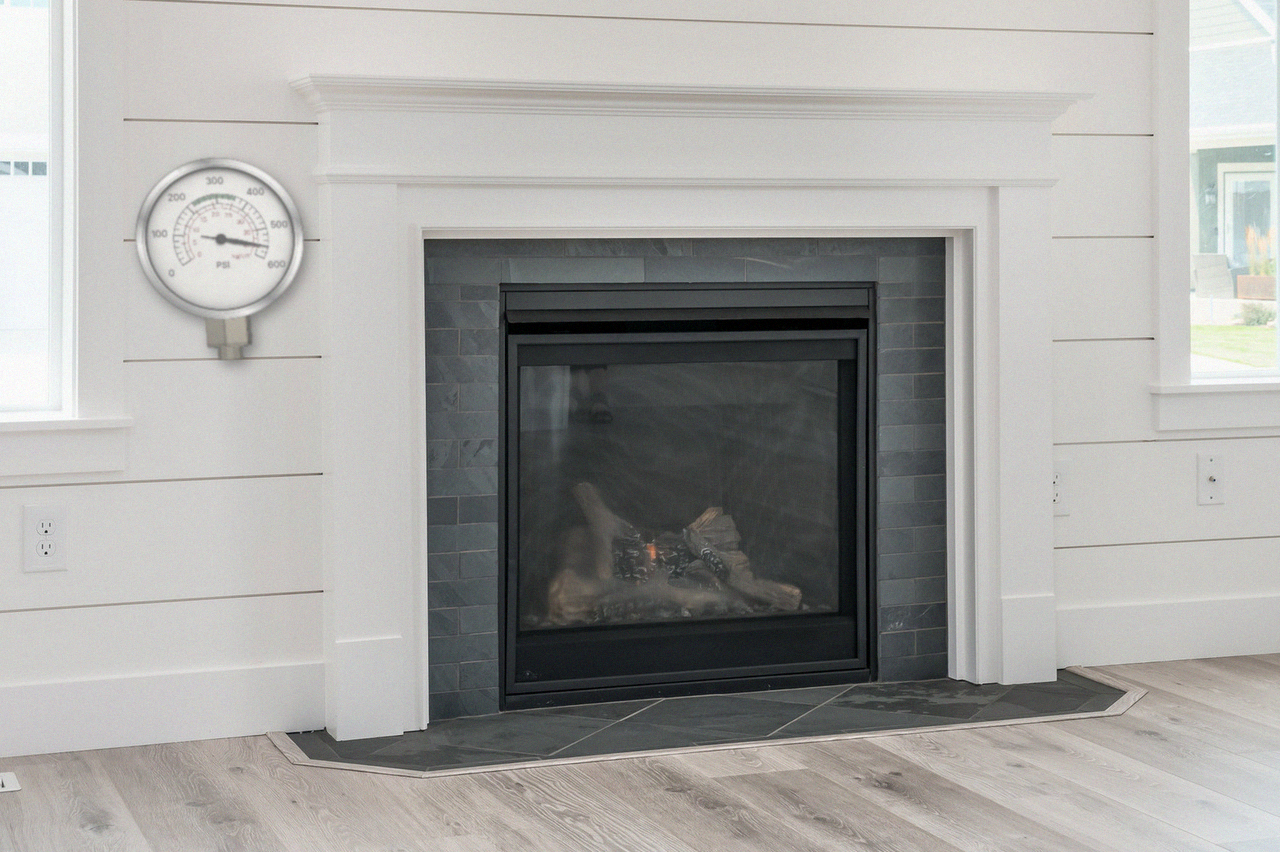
value=560 unit=psi
